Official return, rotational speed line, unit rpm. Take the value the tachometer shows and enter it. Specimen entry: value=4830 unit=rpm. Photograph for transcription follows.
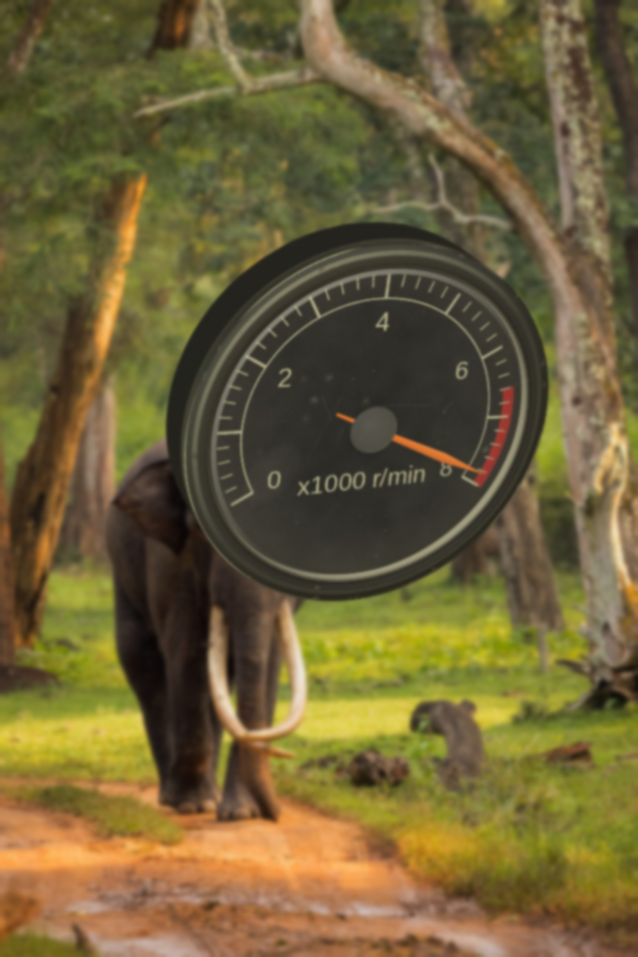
value=7800 unit=rpm
